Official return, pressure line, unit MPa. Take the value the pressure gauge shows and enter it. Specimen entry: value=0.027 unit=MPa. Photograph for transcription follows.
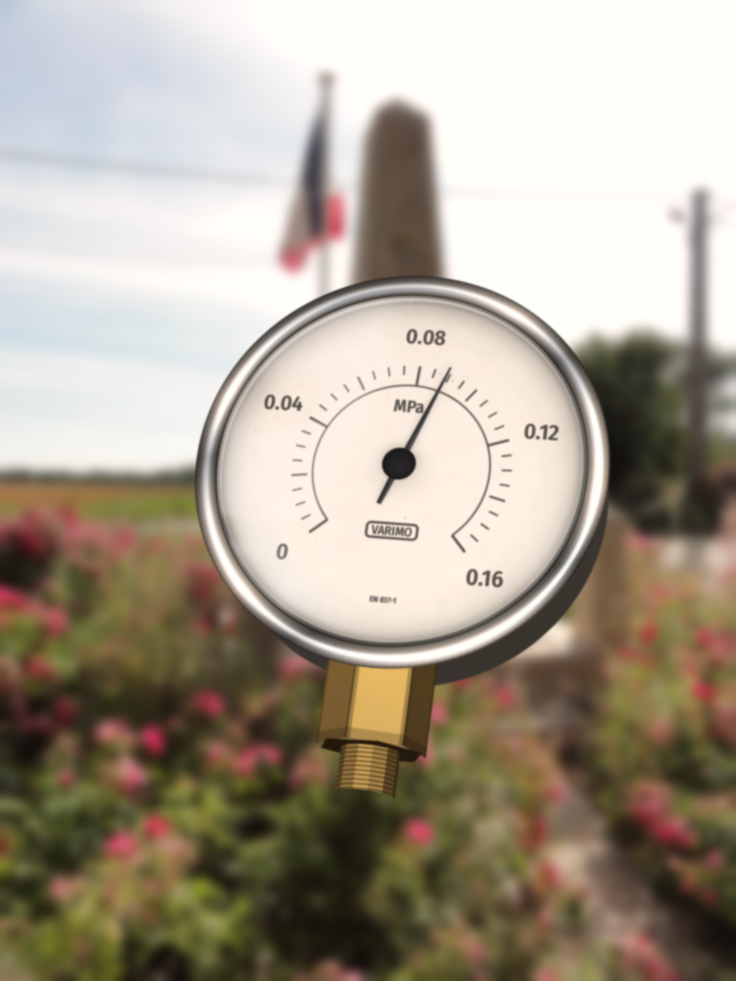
value=0.09 unit=MPa
